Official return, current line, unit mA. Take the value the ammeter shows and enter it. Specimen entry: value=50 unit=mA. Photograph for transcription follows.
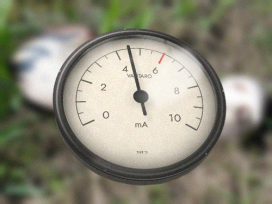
value=4.5 unit=mA
